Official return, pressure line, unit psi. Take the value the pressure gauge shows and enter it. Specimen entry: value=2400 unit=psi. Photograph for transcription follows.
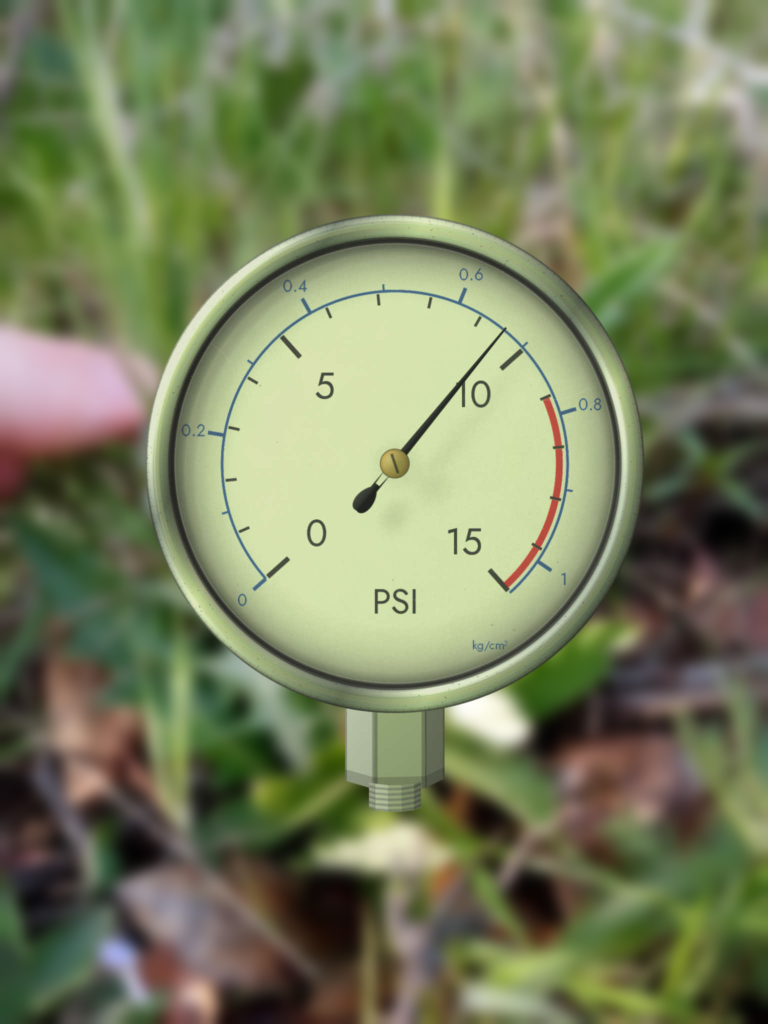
value=9.5 unit=psi
